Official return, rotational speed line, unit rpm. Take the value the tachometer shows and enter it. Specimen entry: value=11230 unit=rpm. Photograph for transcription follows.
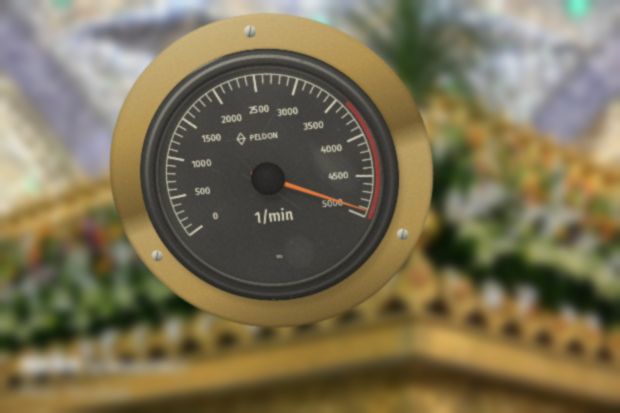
value=4900 unit=rpm
